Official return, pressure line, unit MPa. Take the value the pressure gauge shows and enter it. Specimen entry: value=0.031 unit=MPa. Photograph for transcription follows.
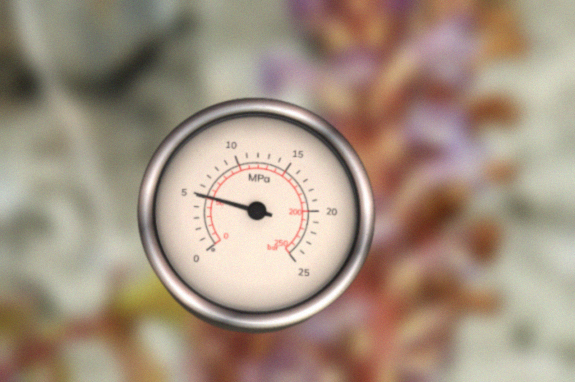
value=5 unit=MPa
